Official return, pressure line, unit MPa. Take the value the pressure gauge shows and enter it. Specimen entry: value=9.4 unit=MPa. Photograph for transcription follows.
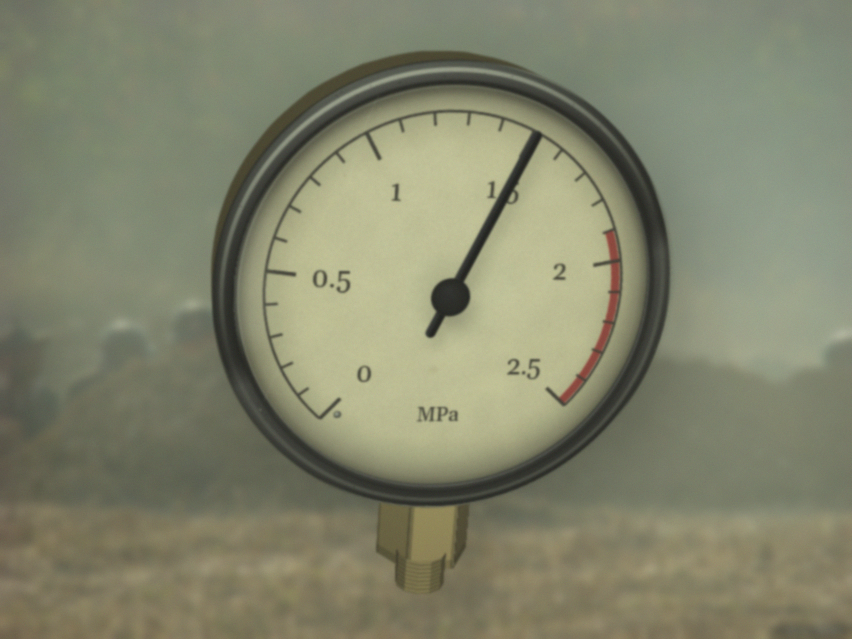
value=1.5 unit=MPa
